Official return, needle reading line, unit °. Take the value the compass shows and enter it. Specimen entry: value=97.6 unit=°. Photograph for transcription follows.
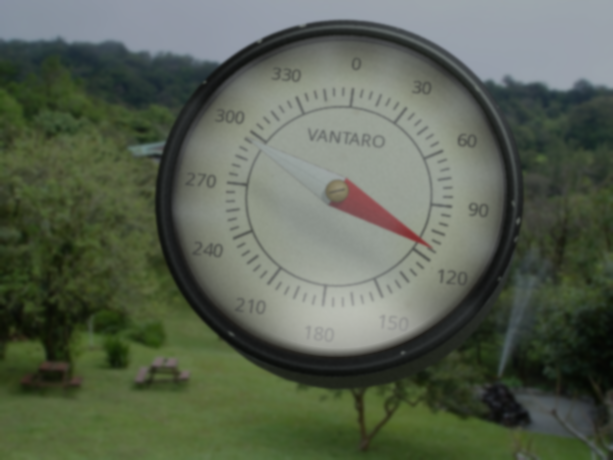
value=115 unit=°
